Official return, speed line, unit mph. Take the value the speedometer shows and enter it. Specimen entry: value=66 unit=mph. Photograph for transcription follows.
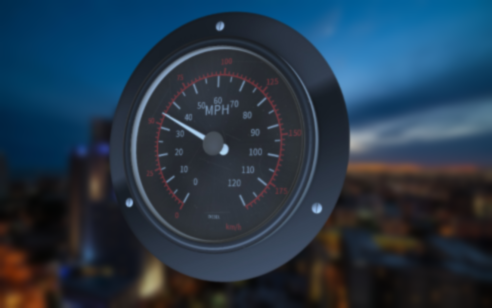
value=35 unit=mph
